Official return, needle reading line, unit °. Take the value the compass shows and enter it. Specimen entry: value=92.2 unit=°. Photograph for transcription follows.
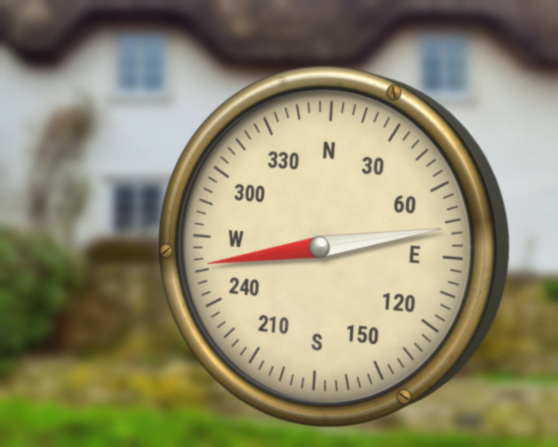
value=257.5 unit=°
